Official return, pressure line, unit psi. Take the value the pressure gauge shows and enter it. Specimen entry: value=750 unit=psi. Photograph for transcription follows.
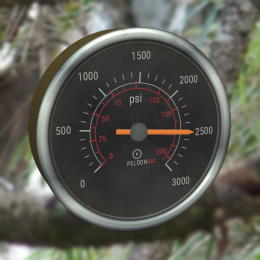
value=2500 unit=psi
